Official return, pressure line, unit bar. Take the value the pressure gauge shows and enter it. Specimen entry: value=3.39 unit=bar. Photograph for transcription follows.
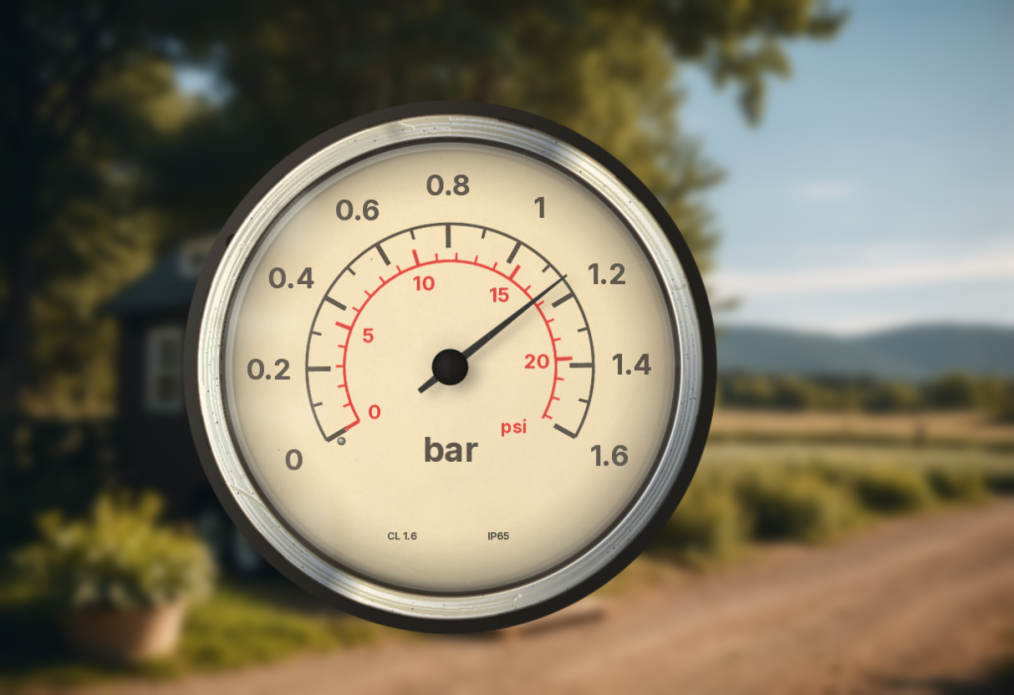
value=1.15 unit=bar
